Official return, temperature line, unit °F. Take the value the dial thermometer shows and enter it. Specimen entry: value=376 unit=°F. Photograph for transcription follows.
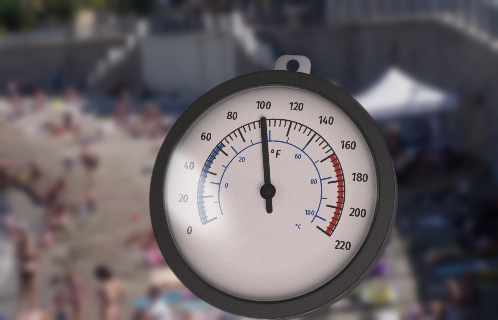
value=100 unit=°F
